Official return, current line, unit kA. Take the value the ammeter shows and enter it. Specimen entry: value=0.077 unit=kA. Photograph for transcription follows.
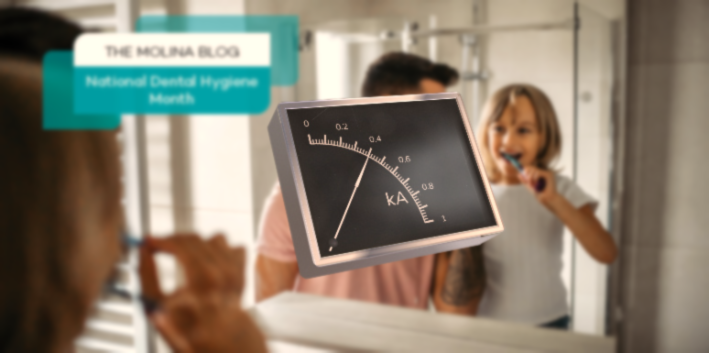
value=0.4 unit=kA
